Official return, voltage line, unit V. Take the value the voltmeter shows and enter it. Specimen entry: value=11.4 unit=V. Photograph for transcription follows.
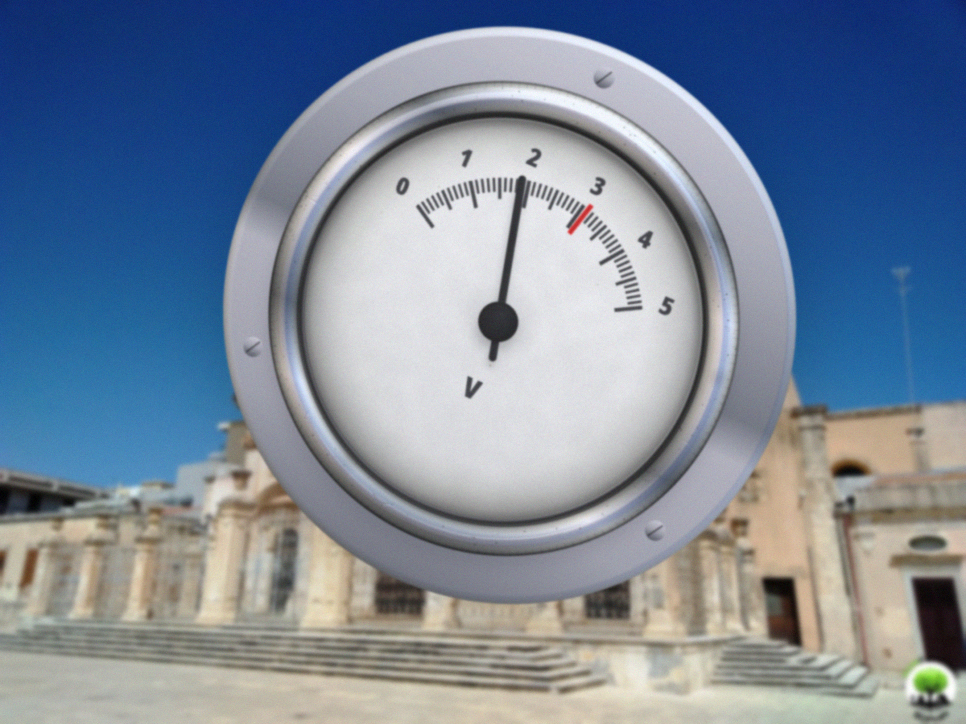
value=1.9 unit=V
